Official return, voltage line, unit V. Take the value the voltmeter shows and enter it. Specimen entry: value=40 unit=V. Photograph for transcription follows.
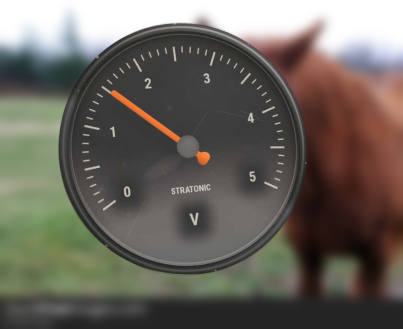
value=1.5 unit=V
